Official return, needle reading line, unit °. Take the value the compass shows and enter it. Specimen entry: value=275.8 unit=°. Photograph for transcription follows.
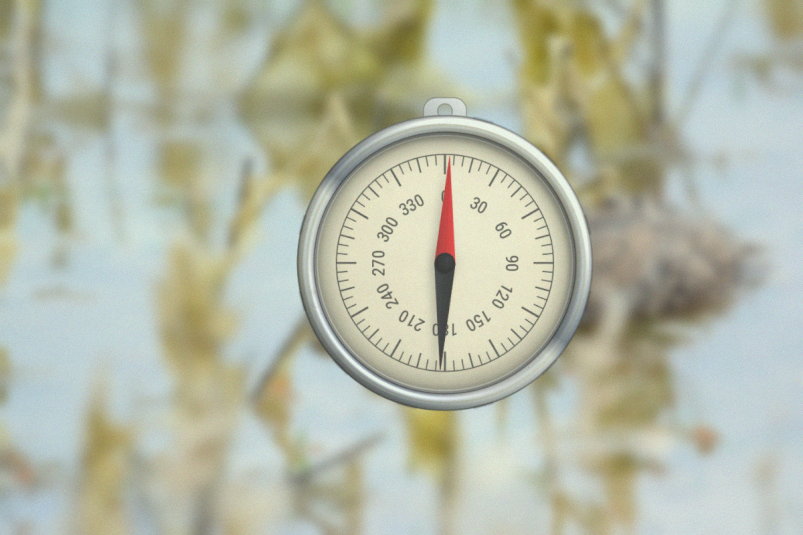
value=2.5 unit=°
